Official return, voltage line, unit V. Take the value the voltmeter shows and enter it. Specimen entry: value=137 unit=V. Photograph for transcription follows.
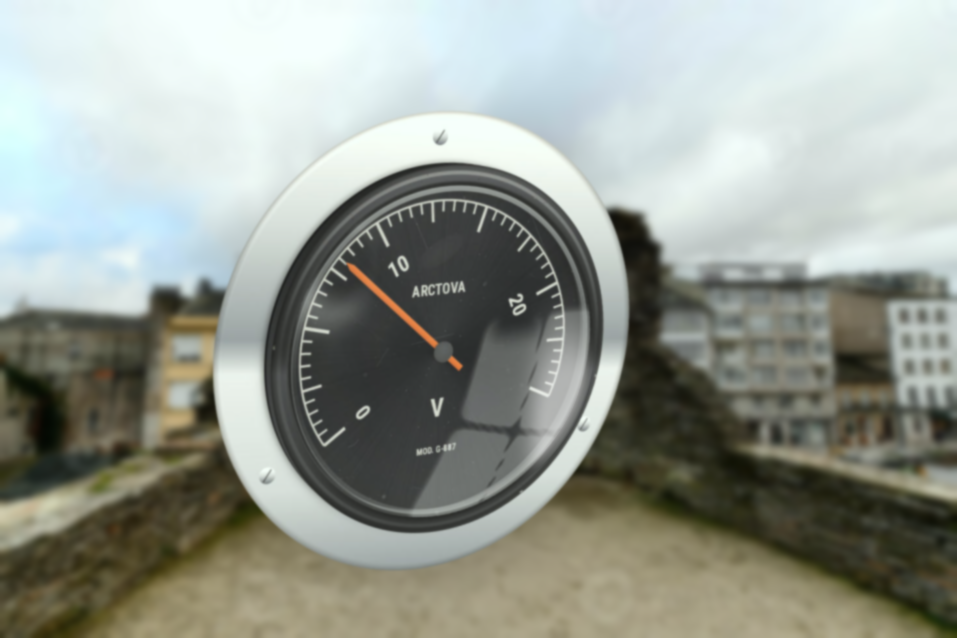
value=8 unit=V
